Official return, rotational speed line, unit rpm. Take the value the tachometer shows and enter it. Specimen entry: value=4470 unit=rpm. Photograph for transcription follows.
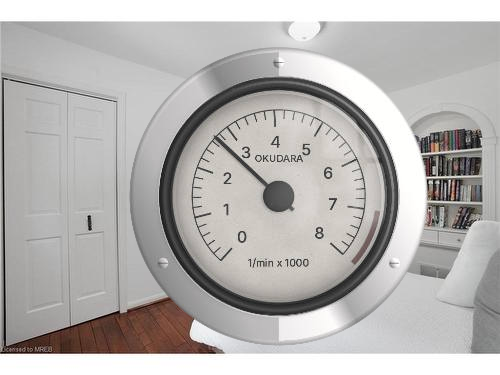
value=2700 unit=rpm
